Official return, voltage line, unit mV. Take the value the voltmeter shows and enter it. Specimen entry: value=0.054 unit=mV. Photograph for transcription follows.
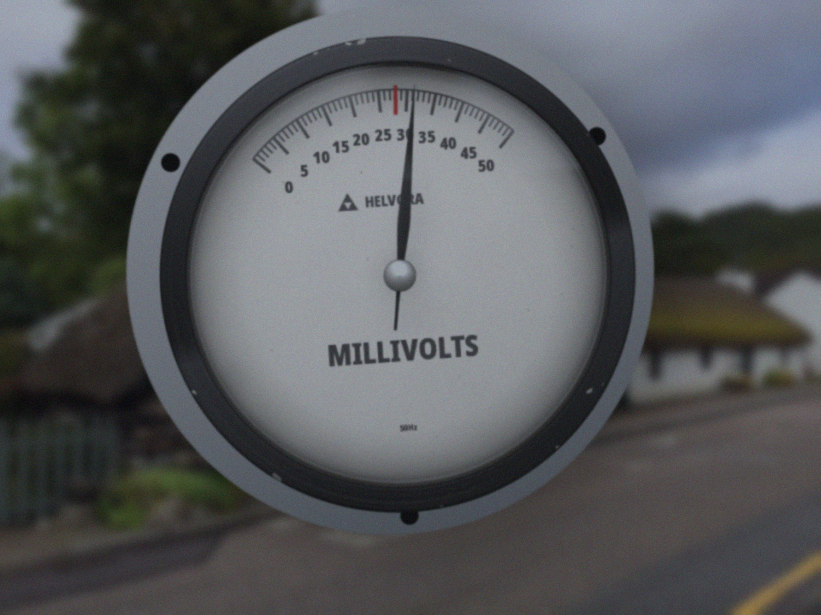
value=31 unit=mV
